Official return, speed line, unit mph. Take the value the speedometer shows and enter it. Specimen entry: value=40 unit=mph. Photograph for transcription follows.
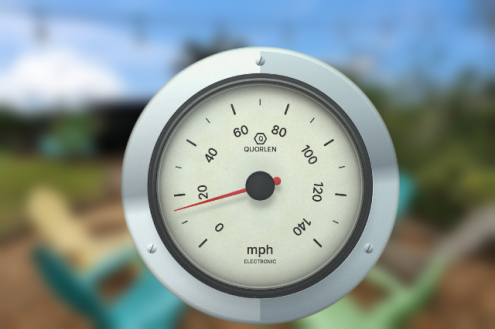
value=15 unit=mph
